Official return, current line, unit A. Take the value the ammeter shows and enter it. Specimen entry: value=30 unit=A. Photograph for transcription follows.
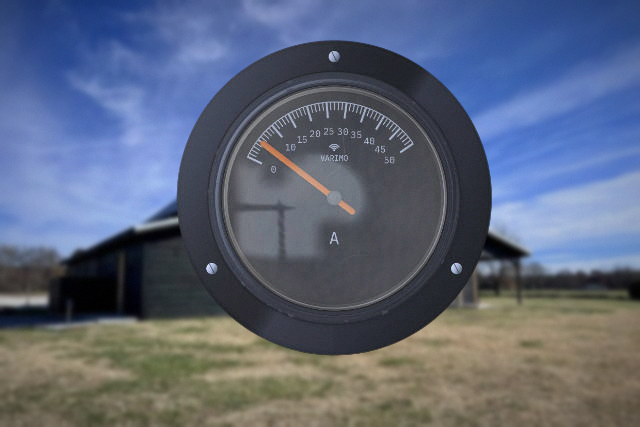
value=5 unit=A
